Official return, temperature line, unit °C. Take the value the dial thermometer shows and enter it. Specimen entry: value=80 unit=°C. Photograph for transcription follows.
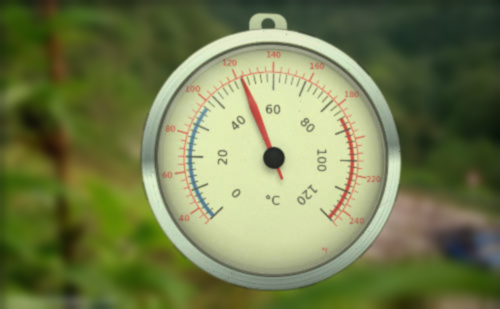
value=50 unit=°C
